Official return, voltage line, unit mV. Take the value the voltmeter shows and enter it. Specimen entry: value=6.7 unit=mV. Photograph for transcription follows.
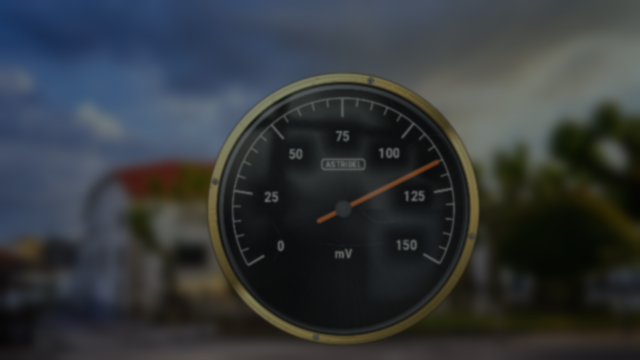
value=115 unit=mV
